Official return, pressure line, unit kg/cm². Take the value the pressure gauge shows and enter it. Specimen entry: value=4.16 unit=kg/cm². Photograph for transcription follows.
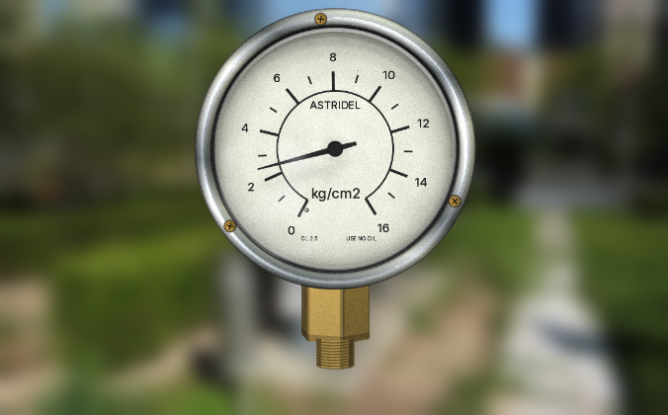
value=2.5 unit=kg/cm²
